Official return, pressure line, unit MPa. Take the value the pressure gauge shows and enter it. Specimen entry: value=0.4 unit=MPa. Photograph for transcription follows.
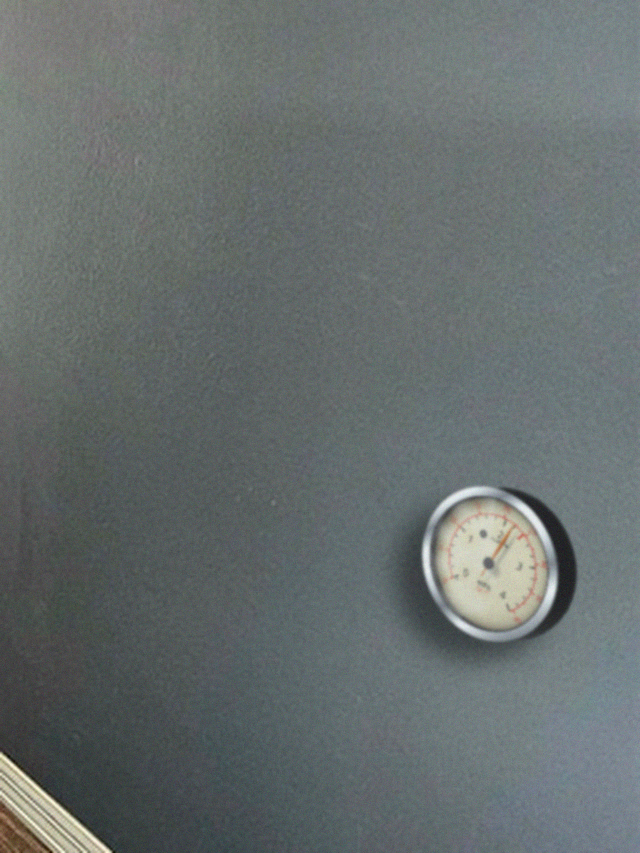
value=2.2 unit=MPa
